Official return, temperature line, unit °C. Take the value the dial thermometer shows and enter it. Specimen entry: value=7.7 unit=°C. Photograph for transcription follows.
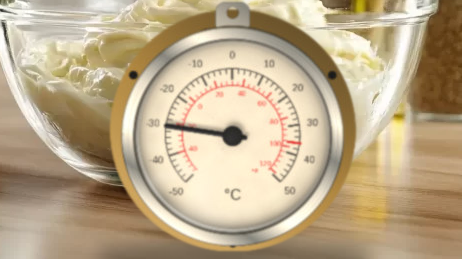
value=-30 unit=°C
